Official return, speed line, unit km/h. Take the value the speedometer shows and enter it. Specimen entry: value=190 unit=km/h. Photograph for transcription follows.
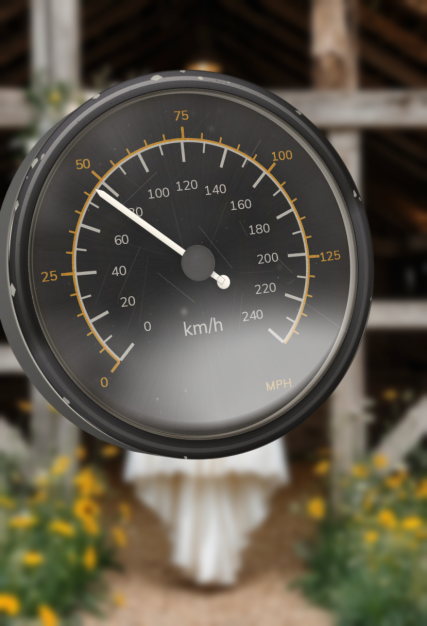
value=75 unit=km/h
